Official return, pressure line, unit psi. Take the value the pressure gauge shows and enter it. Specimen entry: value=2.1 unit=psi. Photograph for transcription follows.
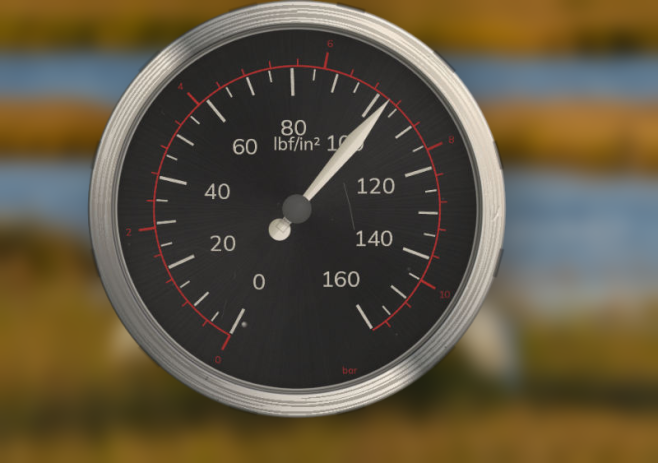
value=102.5 unit=psi
